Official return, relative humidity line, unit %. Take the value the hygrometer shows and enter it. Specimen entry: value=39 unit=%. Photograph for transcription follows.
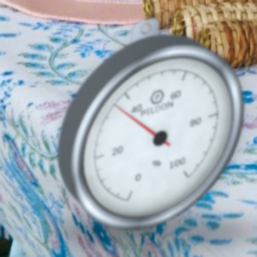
value=36 unit=%
